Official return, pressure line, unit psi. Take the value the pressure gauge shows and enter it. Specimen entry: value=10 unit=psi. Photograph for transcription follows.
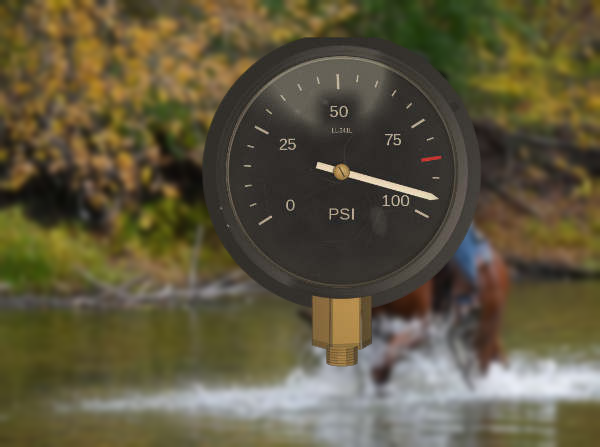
value=95 unit=psi
